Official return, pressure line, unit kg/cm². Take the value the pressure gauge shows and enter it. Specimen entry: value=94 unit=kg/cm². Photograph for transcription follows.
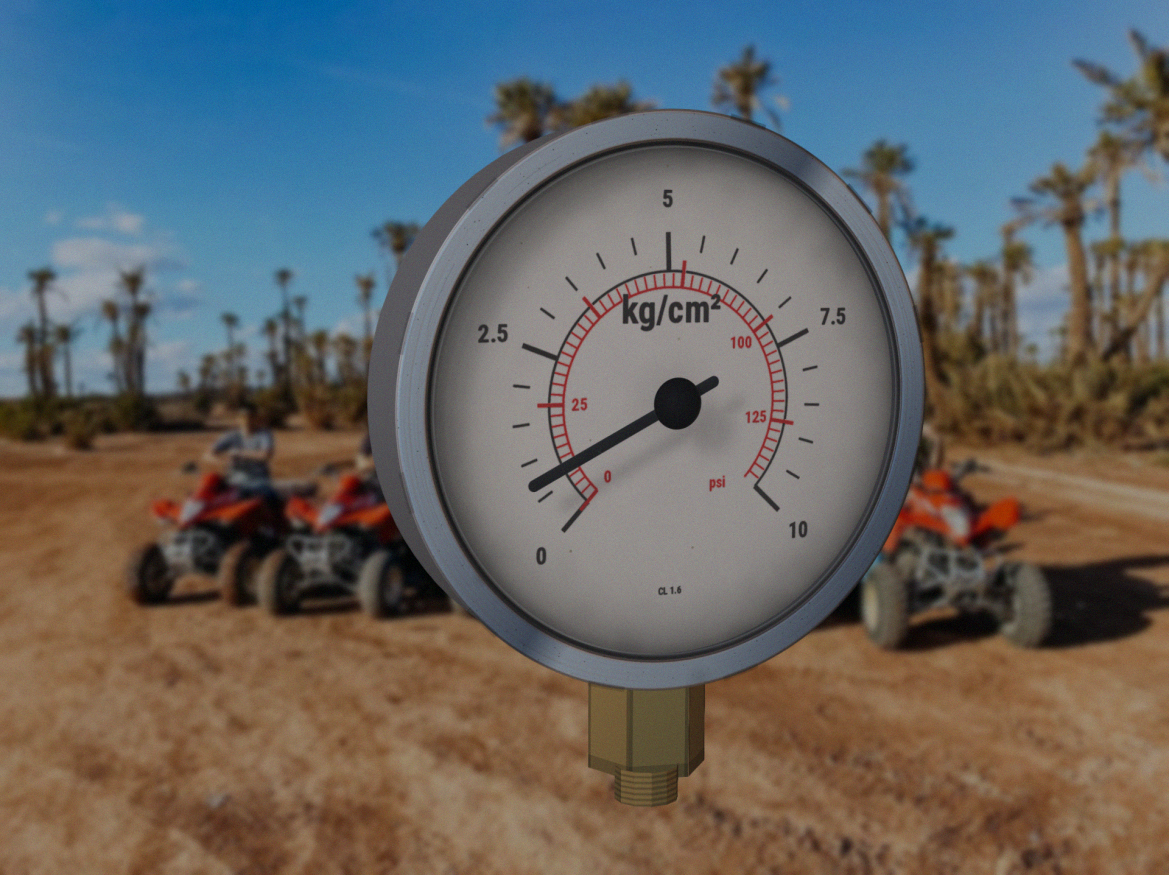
value=0.75 unit=kg/cm²
